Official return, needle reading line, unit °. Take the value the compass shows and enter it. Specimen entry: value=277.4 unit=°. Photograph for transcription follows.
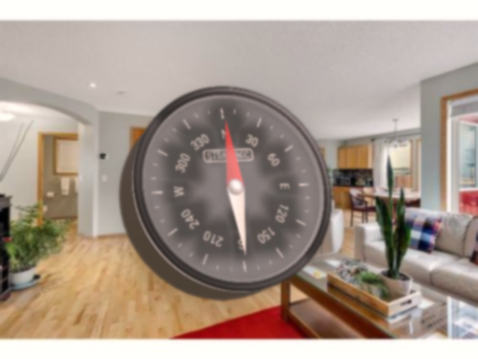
value=0 unit=°
